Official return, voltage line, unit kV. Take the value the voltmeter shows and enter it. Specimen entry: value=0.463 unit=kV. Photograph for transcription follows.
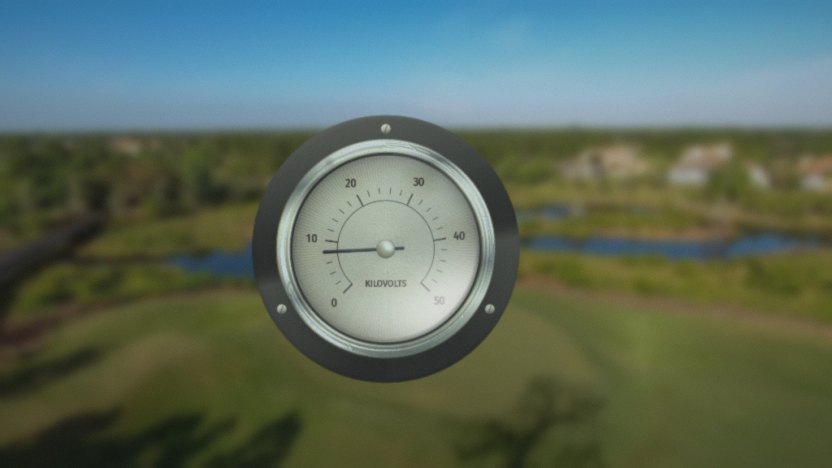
value=8 unit=kV
